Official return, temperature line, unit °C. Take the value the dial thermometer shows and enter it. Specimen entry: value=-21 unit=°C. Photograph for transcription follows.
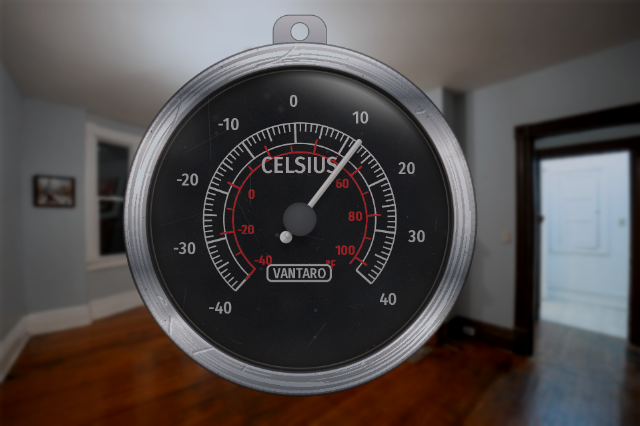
value=12 unit=°C
